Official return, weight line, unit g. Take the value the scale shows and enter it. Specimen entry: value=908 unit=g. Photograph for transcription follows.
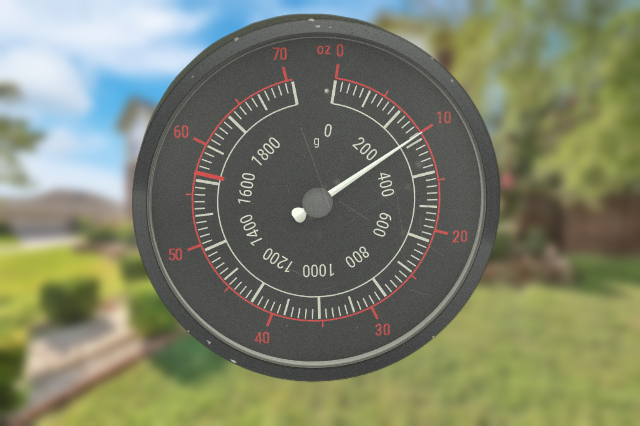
value=280 unit=g
